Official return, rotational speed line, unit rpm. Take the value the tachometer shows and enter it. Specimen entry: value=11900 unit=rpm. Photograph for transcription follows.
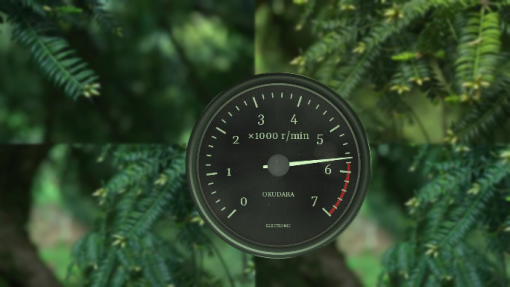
value=5700 unit=rpm
